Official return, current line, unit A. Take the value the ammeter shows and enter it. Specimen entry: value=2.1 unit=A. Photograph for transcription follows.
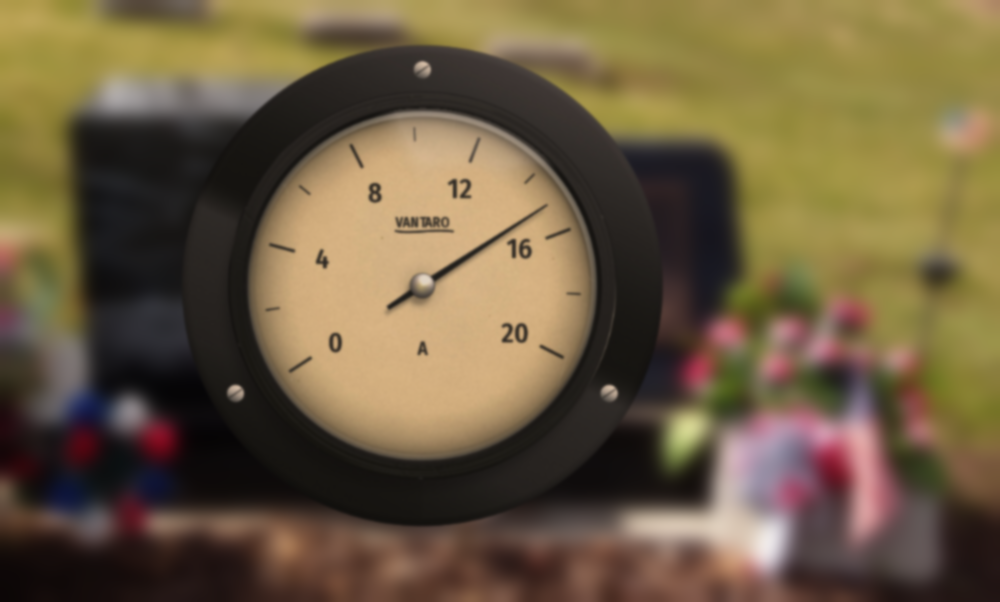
value=15 unit=A
